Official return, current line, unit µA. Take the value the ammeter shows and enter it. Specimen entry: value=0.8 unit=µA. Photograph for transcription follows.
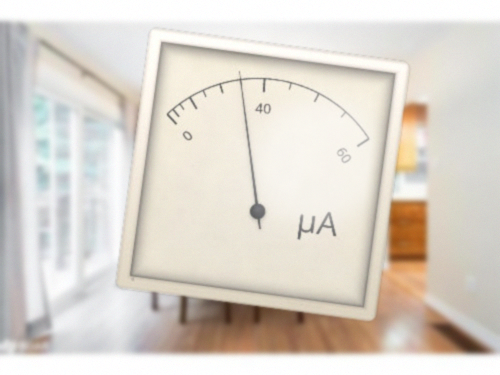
value=35 unit=µA
